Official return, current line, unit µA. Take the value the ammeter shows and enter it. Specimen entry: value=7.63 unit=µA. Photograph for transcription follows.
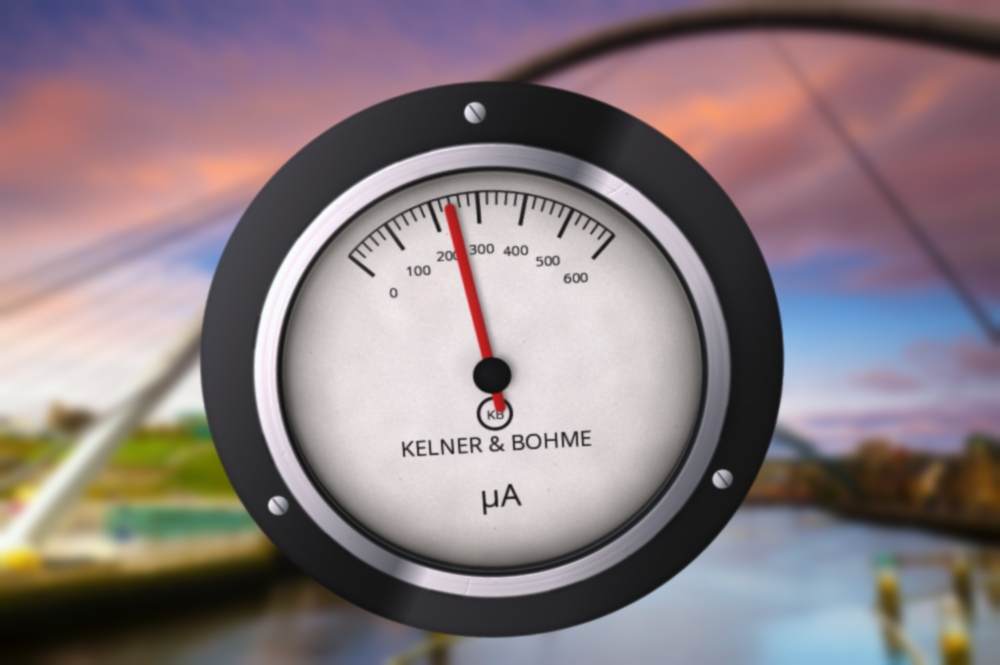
value=240 unit=µA
